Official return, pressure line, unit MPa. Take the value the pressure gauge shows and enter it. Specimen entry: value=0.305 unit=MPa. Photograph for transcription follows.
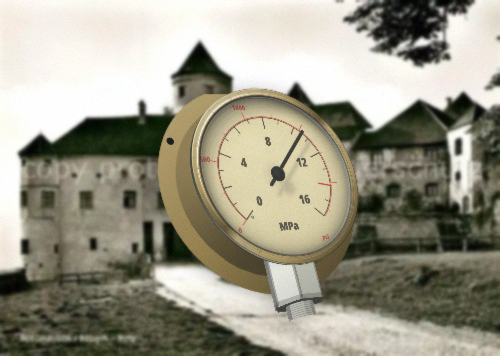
value=10.5 unit=MPa
